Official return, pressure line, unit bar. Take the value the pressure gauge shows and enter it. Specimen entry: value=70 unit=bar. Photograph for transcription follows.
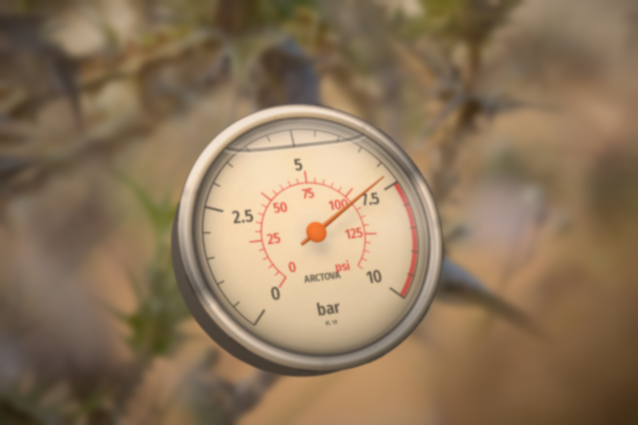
value=7.25 unit=bar
